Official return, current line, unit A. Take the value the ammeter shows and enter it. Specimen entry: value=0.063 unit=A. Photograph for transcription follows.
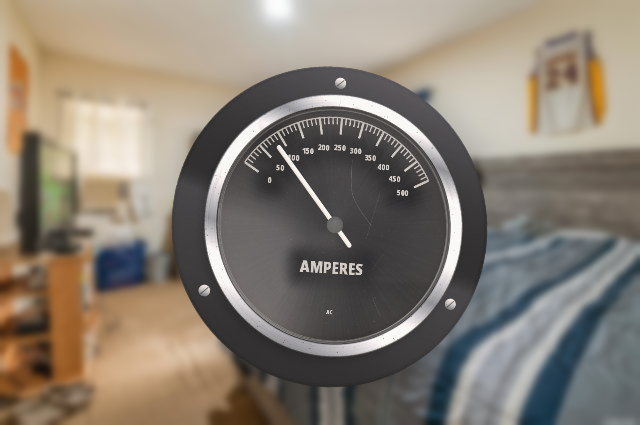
value=80 unit=A
